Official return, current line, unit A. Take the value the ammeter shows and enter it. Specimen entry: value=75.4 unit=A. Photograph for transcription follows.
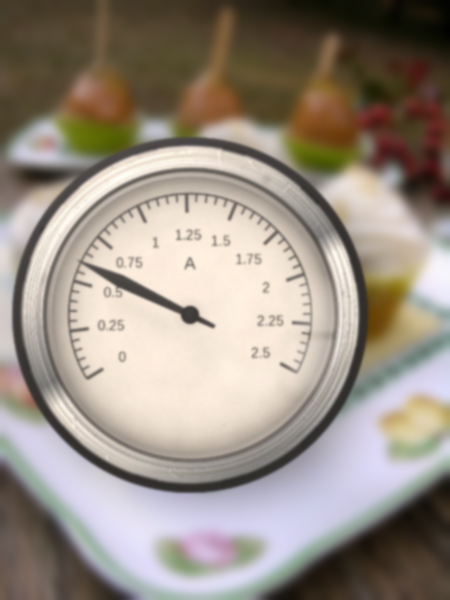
value=0.6 unit=A
